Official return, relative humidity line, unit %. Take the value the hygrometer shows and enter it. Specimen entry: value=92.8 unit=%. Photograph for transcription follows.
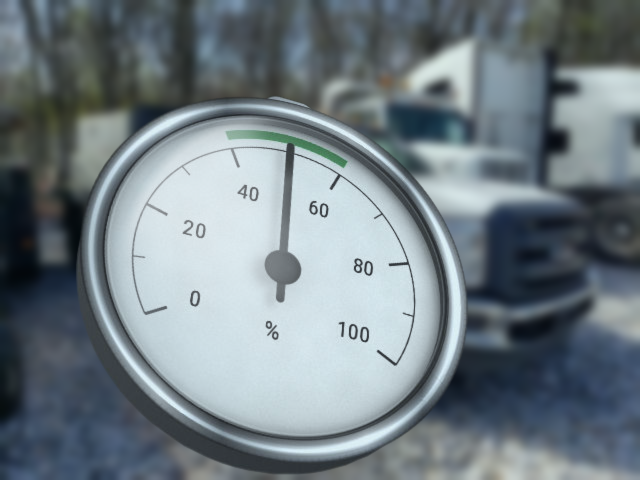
value=50 unit=%
